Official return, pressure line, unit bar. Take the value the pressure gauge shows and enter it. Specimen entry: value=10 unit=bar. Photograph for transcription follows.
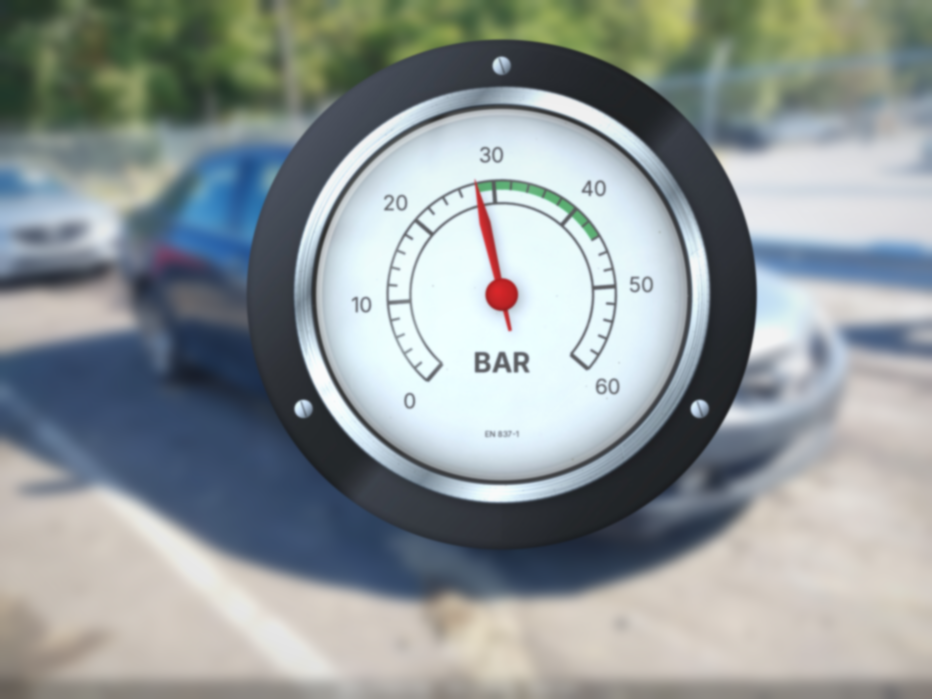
value=28 unit=bar
